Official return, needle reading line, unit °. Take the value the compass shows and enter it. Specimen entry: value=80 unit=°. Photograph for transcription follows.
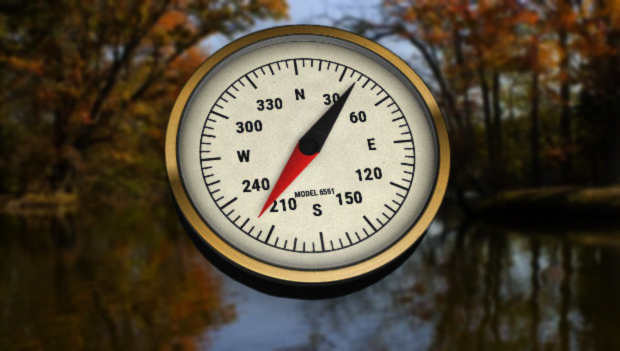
value=220 unit=°
